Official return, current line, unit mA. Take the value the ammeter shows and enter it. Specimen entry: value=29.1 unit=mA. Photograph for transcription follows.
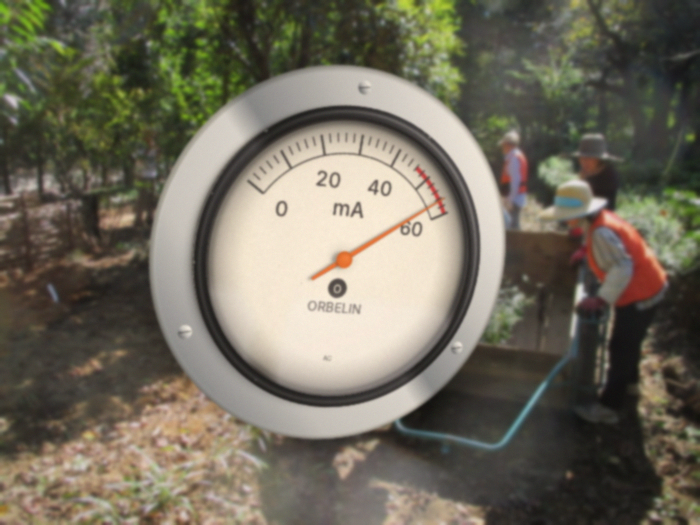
value=56 unit=mA
